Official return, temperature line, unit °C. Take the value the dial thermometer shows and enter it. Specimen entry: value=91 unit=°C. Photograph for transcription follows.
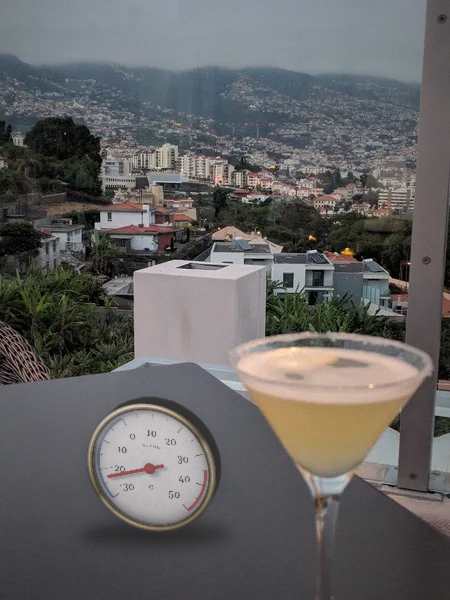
value=-22.5 unit=°C
